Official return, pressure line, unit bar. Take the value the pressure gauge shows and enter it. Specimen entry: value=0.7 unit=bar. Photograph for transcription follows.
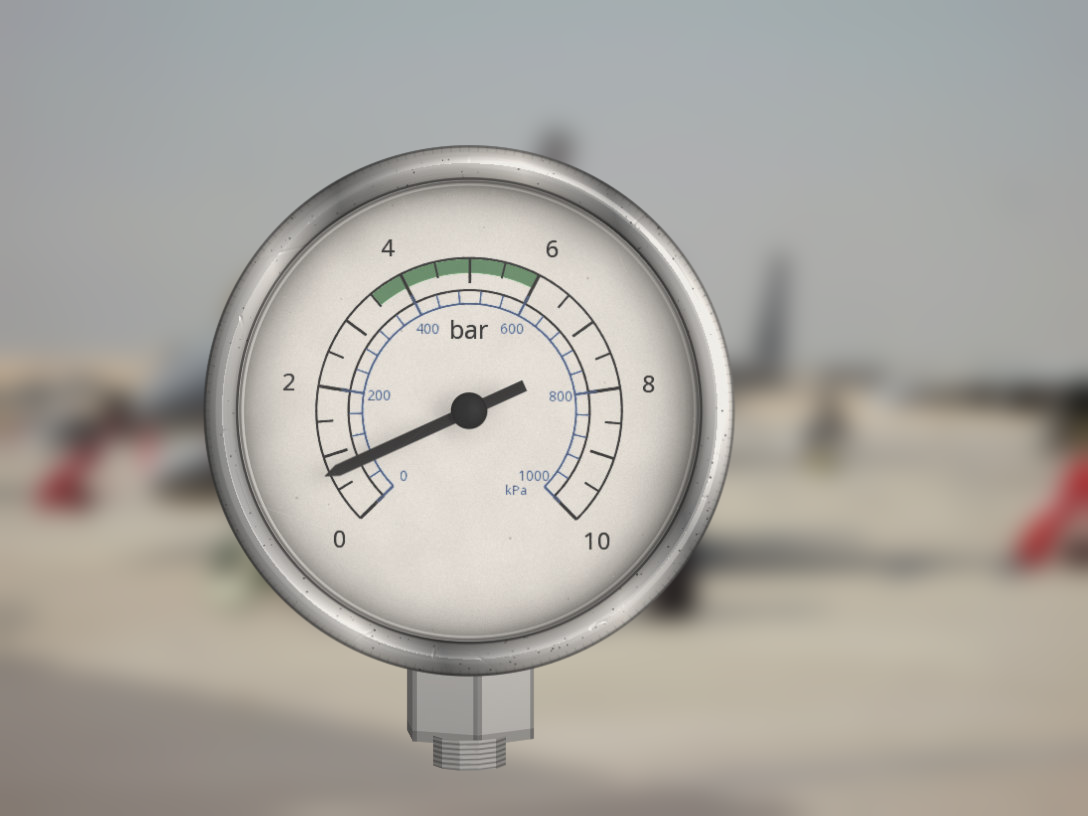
value=0.75 unit=bar
